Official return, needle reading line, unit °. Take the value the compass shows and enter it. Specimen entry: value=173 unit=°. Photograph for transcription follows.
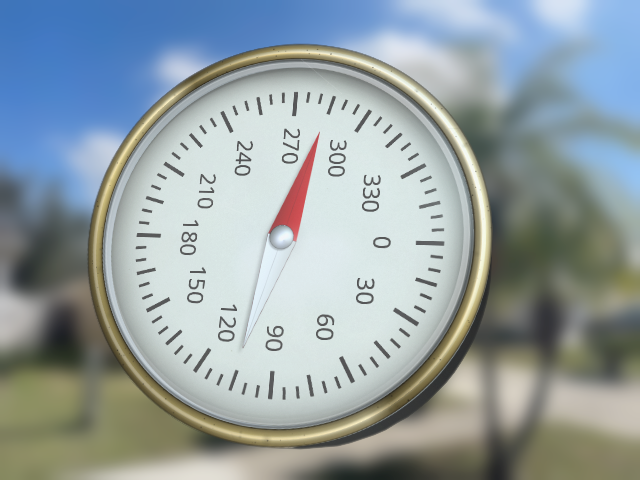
value=285 unit=°
